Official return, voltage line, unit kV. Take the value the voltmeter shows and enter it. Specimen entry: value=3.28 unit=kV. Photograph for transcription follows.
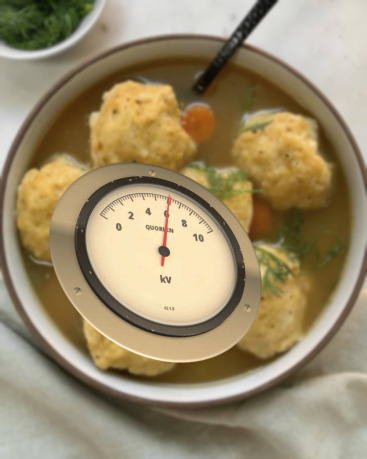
value=6 unit=kV
